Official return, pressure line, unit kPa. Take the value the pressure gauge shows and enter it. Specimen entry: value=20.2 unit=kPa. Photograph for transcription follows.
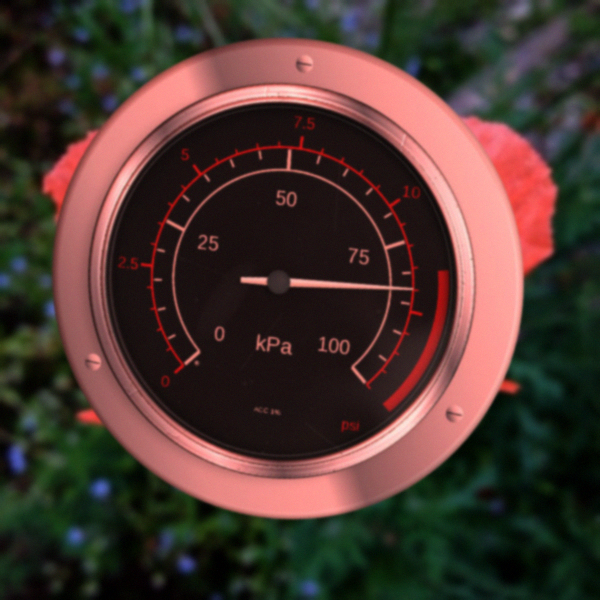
value=82.5 unit=kPa
